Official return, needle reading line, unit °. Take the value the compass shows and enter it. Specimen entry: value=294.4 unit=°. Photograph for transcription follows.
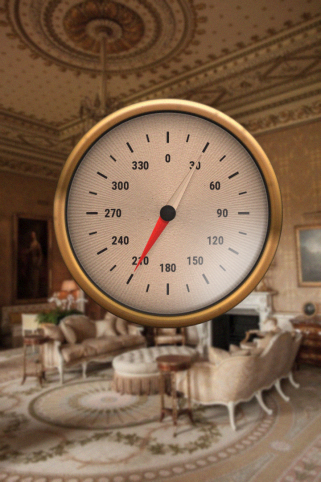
value=210 unit=°
